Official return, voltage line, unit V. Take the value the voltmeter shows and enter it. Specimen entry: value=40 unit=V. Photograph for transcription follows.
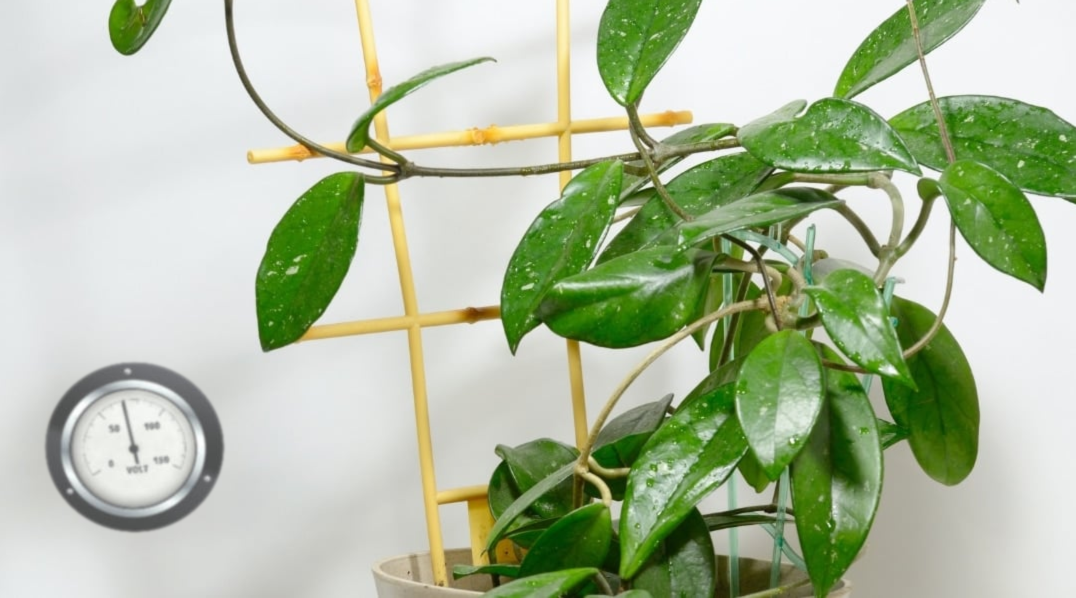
value=70 unit=V
